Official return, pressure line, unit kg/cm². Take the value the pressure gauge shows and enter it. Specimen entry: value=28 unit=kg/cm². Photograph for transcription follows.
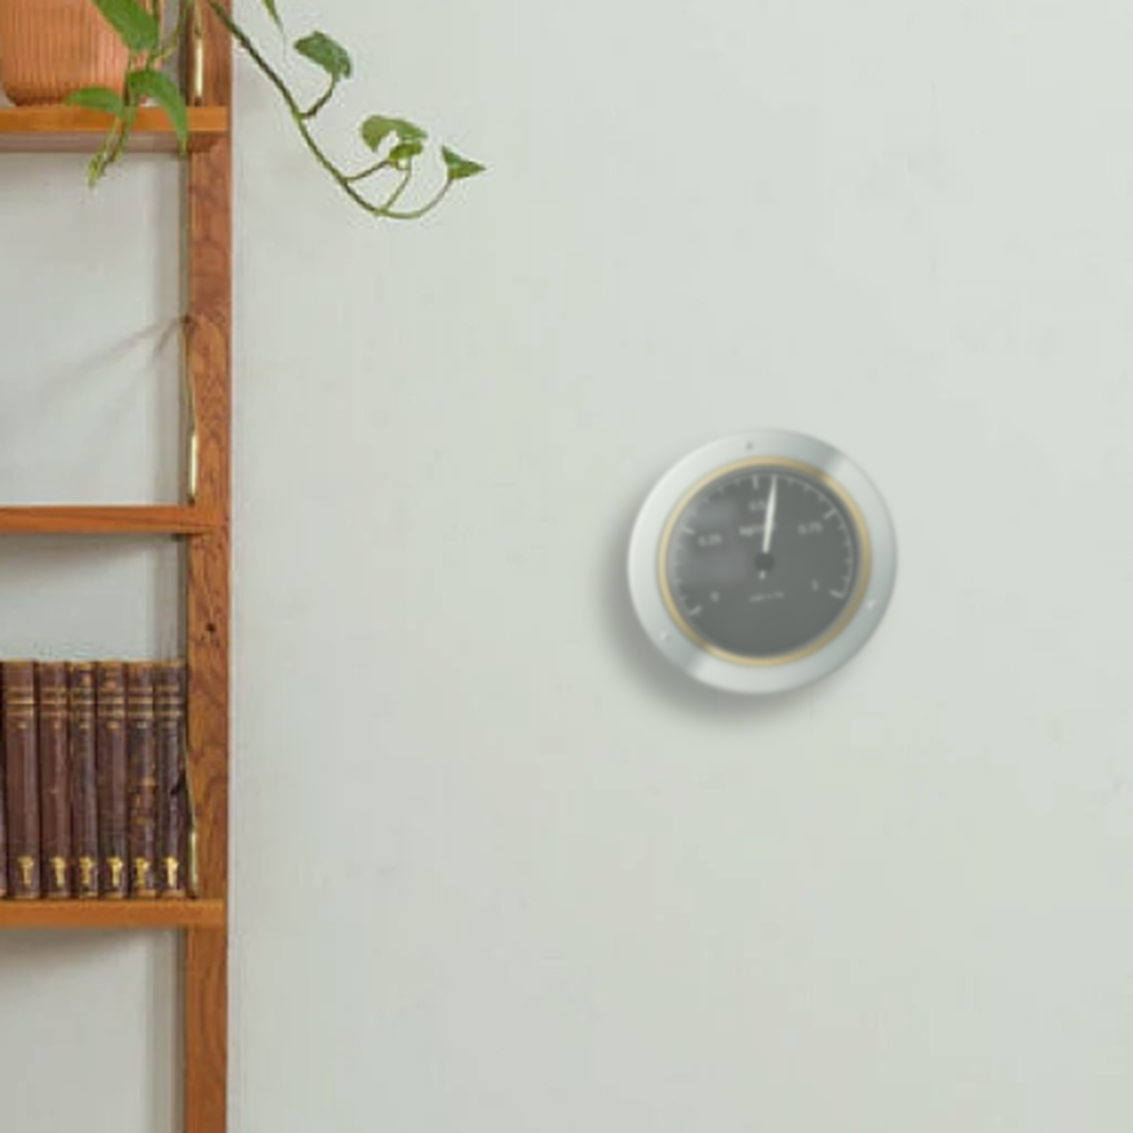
value=0.55 unit=kg/cm²
